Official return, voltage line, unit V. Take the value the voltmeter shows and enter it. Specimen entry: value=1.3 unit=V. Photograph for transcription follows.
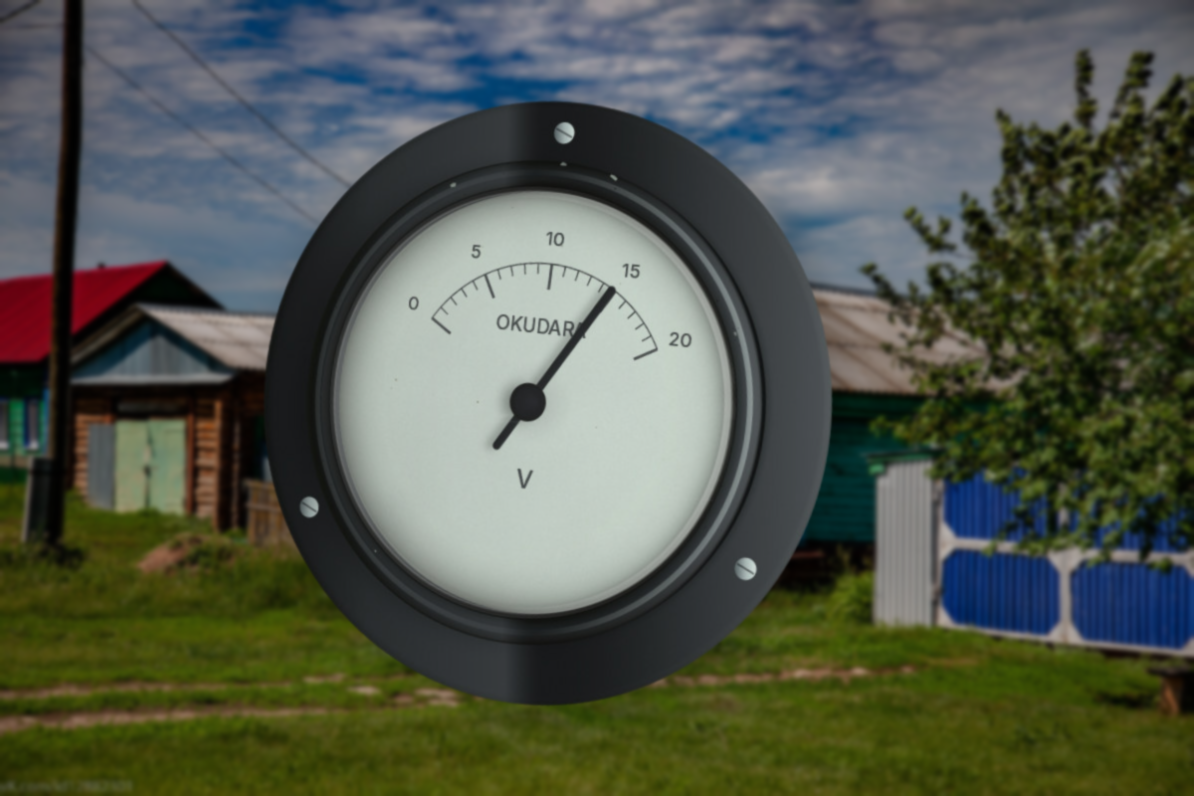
value=15 unit=V
